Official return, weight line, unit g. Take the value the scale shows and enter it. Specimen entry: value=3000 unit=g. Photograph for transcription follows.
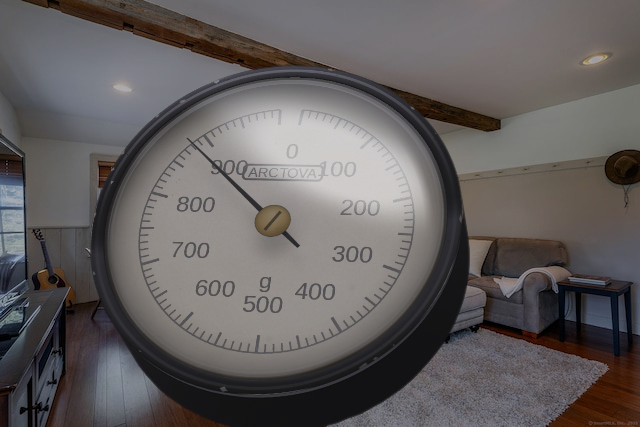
value=880 unit=g
